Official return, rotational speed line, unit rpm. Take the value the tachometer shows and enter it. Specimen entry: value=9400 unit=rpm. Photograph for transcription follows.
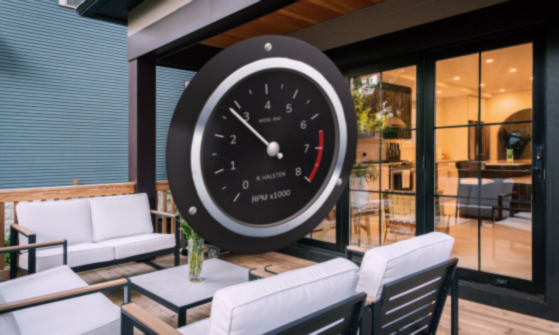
value=2750 unit=rpm
